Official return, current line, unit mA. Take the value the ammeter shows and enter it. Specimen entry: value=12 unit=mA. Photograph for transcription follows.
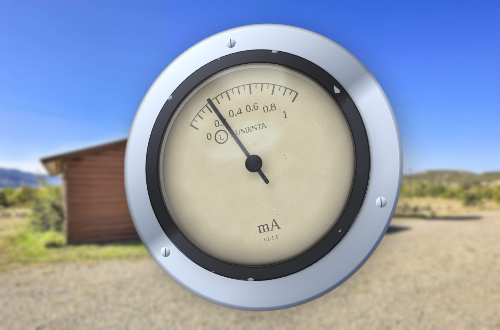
value=0.25 unit=mA
